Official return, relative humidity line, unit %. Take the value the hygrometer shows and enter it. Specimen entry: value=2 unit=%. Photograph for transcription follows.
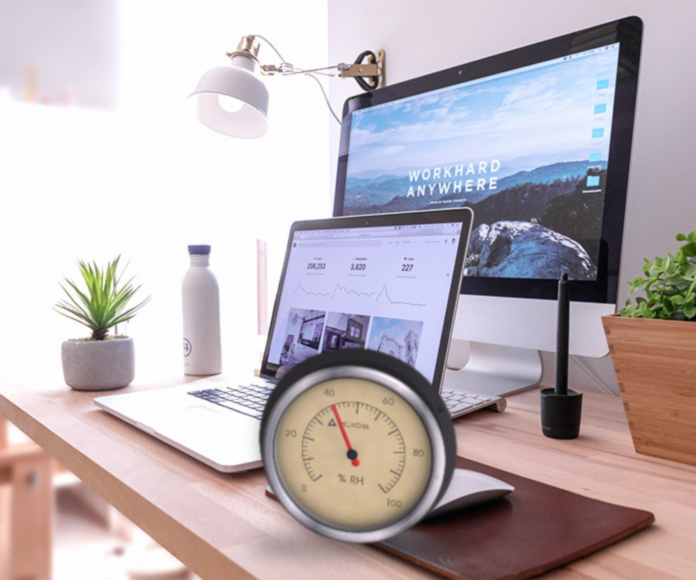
value=40 unit=%
